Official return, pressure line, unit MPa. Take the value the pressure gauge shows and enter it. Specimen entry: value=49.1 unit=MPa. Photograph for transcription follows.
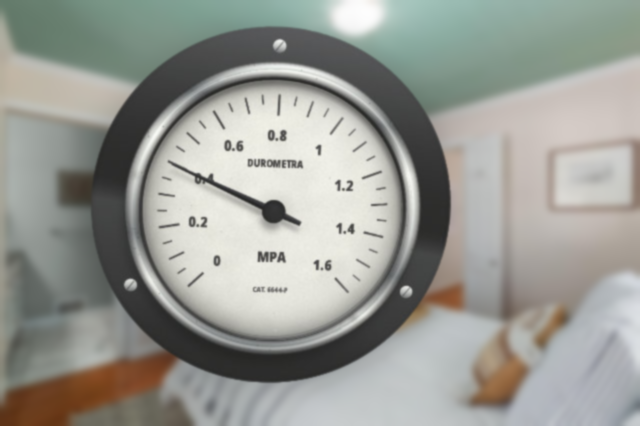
value=0.4 unit=MPa
